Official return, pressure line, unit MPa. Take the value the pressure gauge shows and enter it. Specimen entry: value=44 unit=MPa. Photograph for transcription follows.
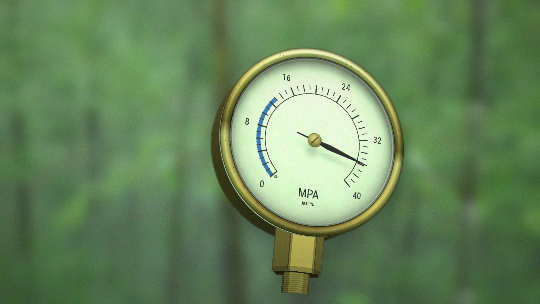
value=36 unit=MPa
